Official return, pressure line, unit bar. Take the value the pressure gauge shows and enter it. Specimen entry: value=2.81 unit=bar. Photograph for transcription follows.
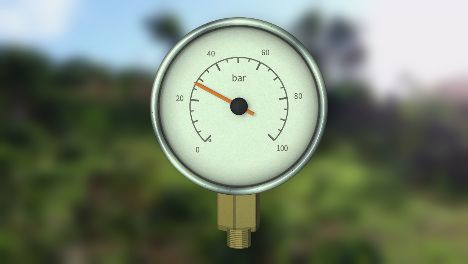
value=27.5 unit=bar
